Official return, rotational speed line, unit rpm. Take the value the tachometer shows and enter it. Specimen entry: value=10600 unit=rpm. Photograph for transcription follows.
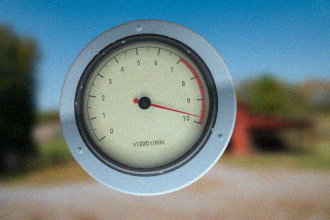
value=9750 unit=rpm
